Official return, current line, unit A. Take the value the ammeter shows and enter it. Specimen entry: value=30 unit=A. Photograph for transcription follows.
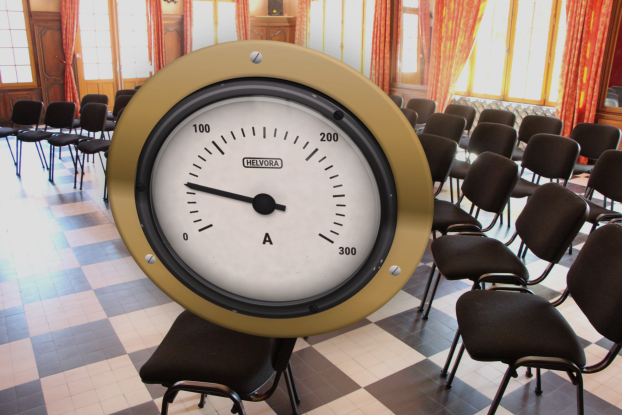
value=50 unit=A
